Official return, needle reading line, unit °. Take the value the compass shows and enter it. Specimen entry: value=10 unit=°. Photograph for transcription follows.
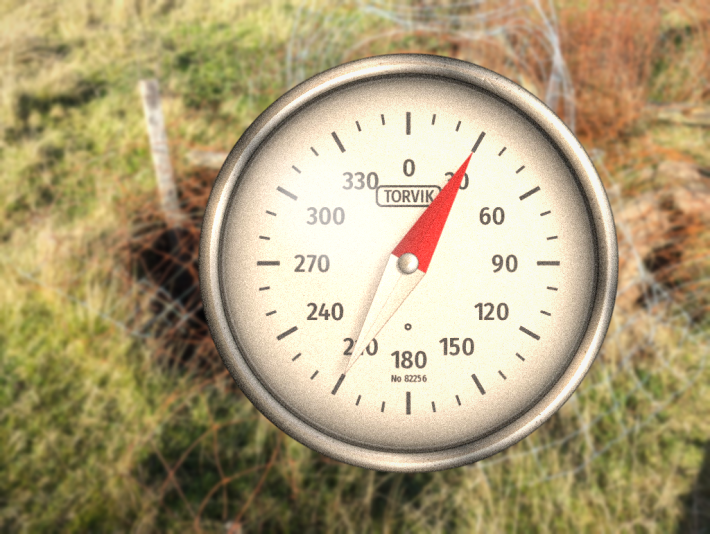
value=30 unit=°
